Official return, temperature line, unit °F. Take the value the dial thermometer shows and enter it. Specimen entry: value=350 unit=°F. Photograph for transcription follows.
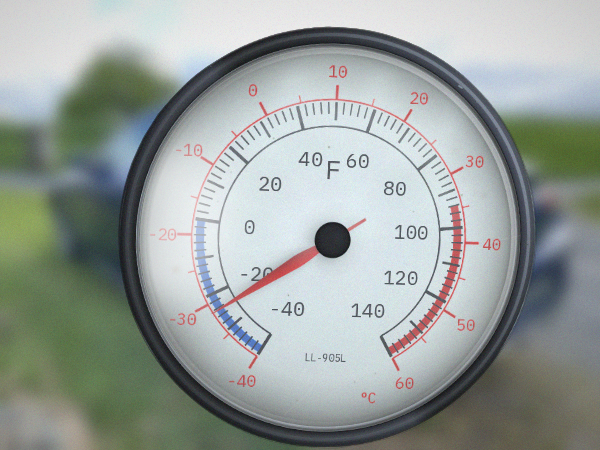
value=-24 unit=°F
